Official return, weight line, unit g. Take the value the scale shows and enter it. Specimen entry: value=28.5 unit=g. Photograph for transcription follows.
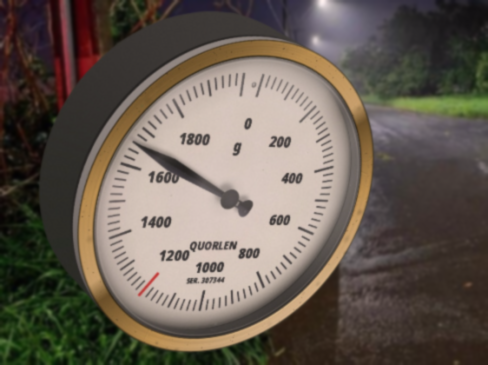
value=1660 unit=g
